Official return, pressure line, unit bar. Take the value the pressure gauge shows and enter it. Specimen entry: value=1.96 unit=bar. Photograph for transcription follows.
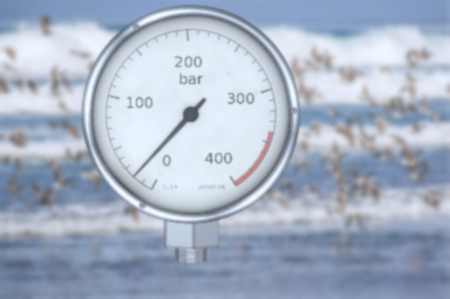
value=20 unit=bar
